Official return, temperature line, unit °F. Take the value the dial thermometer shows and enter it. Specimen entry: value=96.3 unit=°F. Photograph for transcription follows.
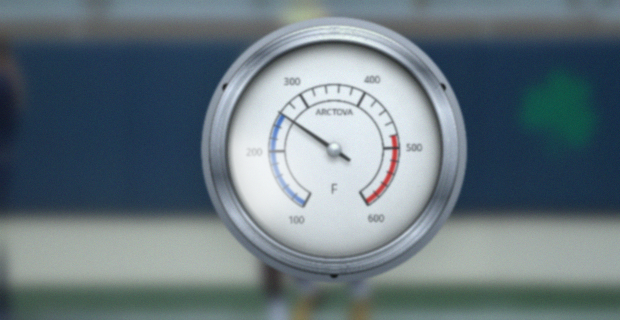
value=260 unit=°F
